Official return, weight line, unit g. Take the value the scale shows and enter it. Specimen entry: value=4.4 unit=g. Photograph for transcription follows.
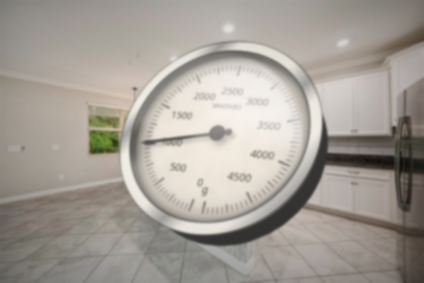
value=1000 unit=g
